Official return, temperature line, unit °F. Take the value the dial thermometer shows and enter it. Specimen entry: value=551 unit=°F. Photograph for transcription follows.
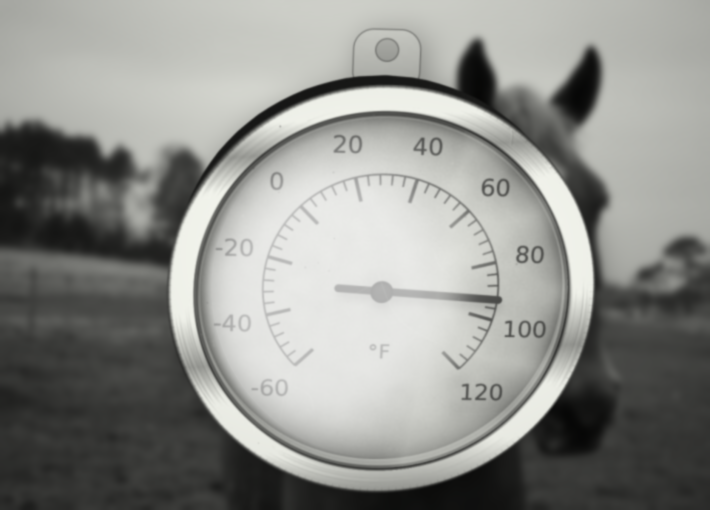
value=92 unit=°F
